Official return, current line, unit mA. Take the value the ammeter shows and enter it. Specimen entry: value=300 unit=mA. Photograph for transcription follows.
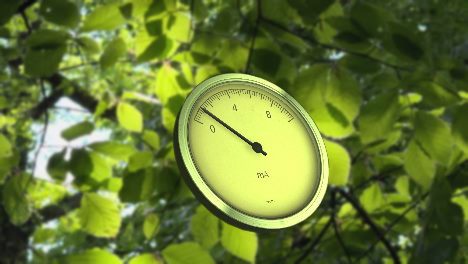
value=1 unit=mA
